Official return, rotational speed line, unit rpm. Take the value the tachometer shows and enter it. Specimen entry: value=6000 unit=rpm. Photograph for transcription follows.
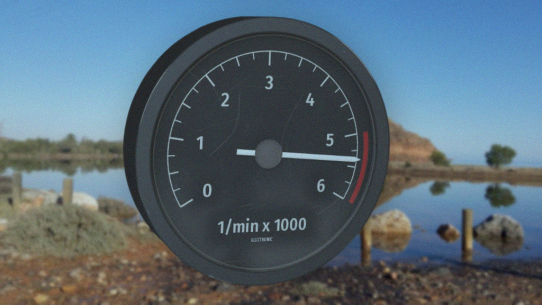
value=5375 unit=rpm
